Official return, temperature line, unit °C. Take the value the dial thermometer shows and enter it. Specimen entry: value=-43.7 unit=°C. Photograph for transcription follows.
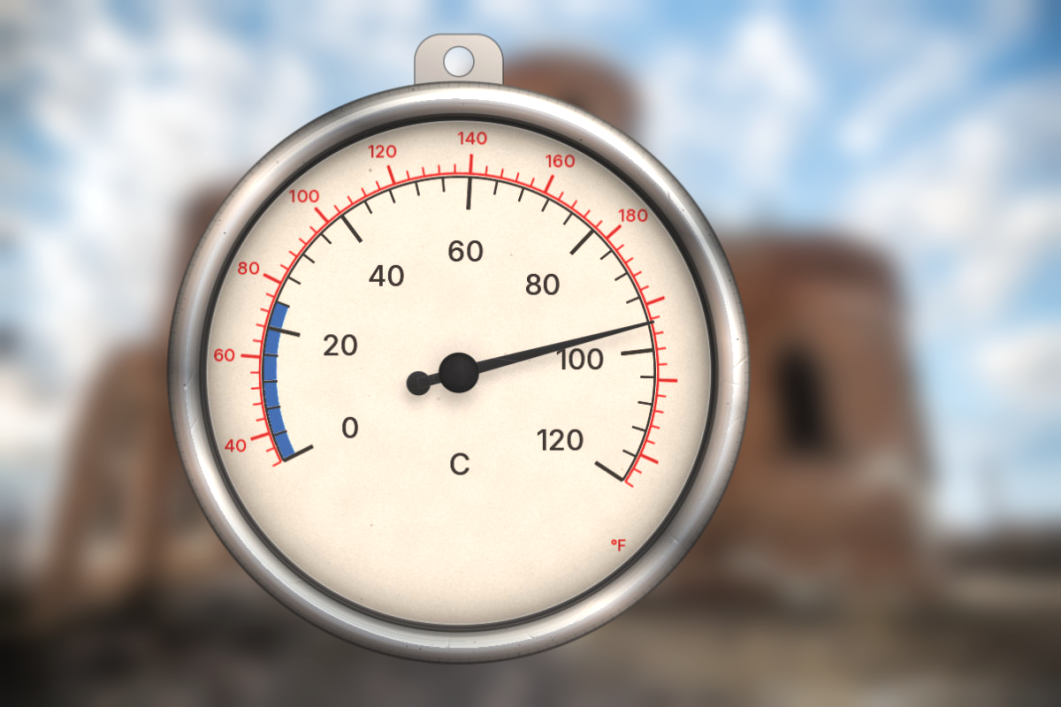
value=96 unit=°C
